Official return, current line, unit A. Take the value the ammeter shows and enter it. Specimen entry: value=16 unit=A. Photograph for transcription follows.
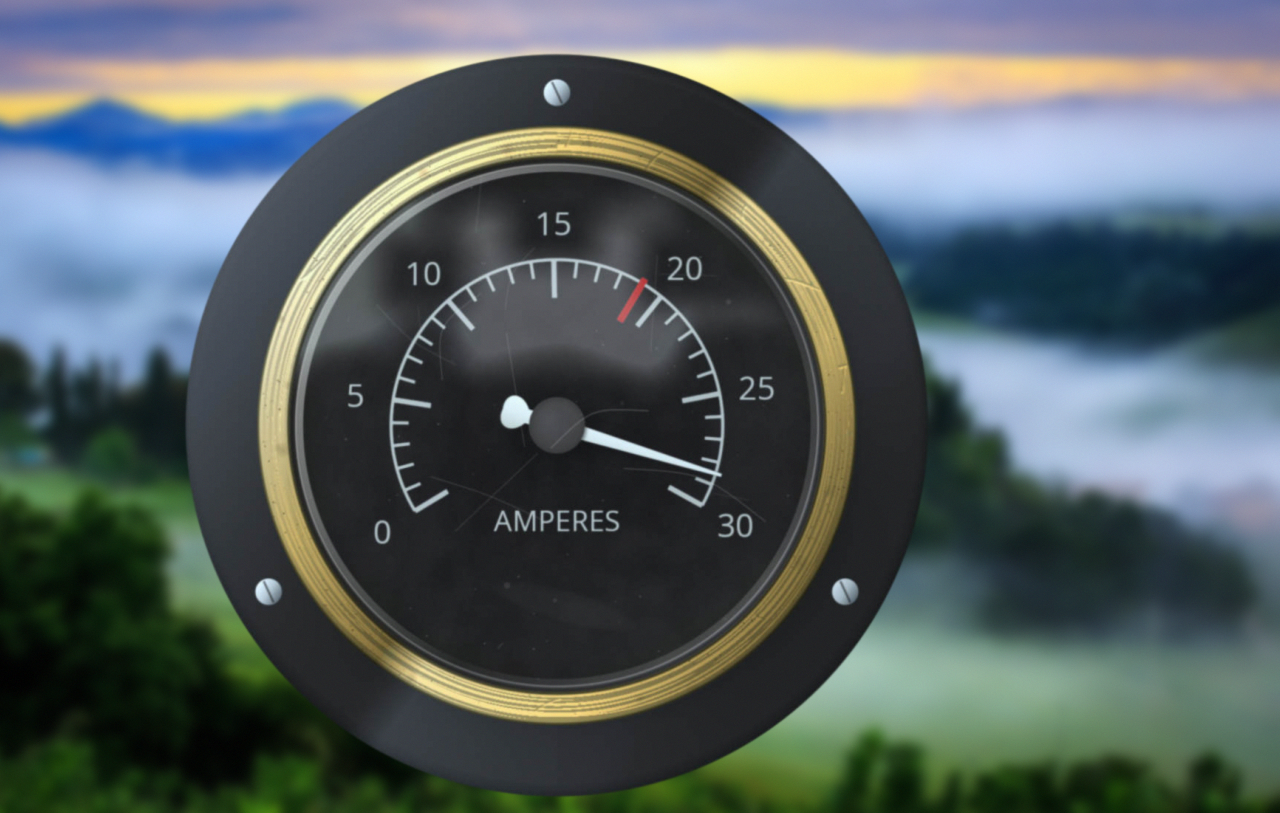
value=28.5 unit=A
